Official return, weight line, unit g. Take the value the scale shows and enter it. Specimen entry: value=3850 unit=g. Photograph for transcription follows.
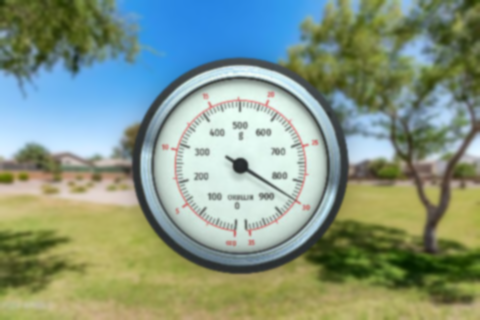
value=850 unit=g
